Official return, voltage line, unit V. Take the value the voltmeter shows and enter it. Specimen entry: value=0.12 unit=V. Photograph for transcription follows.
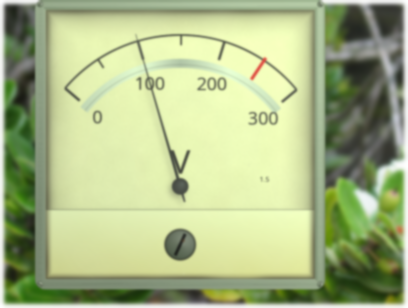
value=100 unit=V
